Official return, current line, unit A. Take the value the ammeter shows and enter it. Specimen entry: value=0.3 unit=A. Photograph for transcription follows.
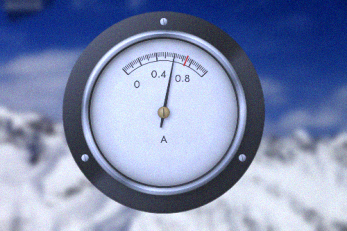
value=0.6 unit=A
